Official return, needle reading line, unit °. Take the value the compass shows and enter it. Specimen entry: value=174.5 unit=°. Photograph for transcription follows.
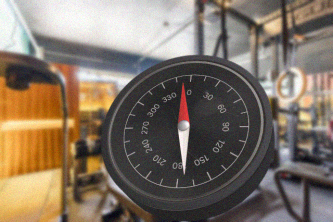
value=352.5 unit=°
